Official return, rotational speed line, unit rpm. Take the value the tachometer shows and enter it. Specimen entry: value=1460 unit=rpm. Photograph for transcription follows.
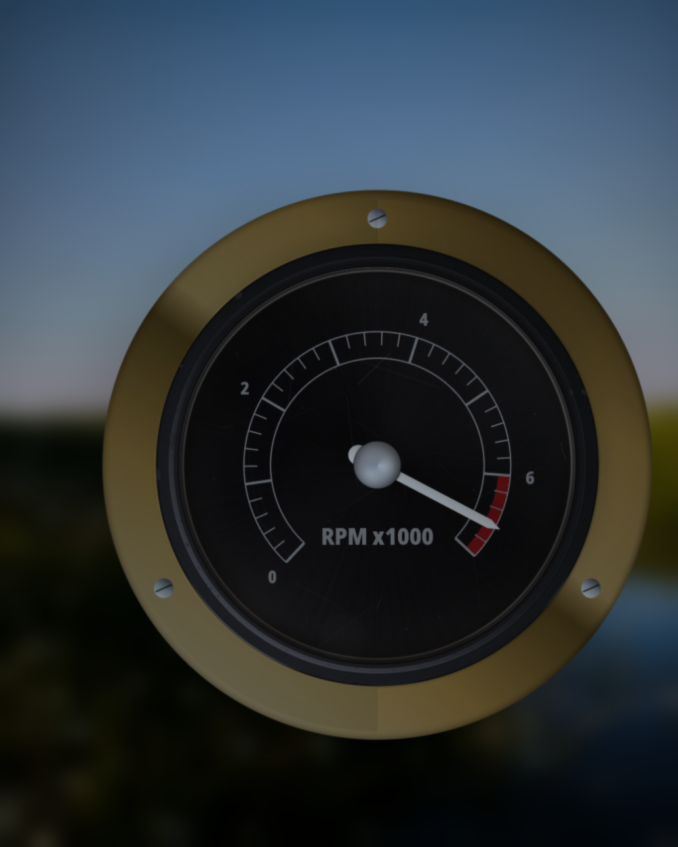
value=6600 unit=rpm
